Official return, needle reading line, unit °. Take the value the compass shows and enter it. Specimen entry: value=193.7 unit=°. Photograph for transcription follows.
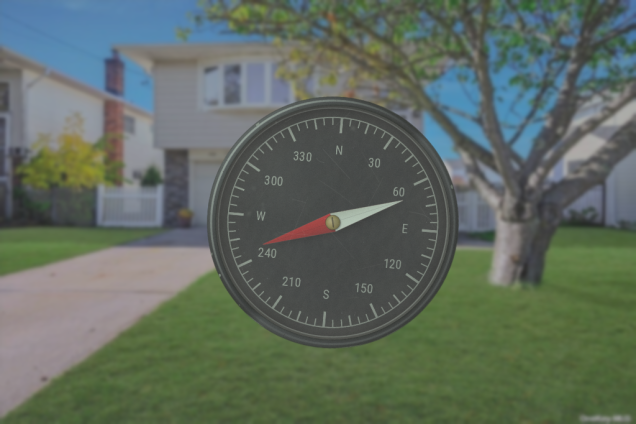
value=247.5 unit=°
